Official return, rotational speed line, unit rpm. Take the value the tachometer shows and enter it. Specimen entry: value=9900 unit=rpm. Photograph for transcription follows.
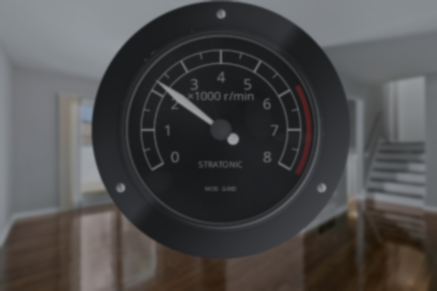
value=2250 unit=rpm
